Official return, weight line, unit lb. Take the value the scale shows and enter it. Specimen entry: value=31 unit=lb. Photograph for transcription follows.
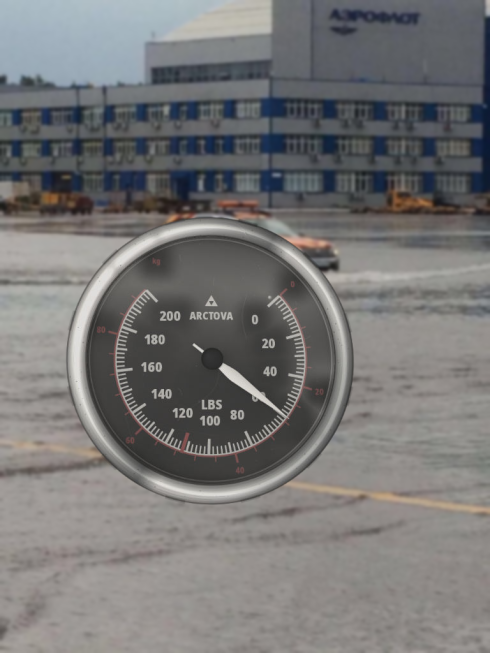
value=60 unit=lb
